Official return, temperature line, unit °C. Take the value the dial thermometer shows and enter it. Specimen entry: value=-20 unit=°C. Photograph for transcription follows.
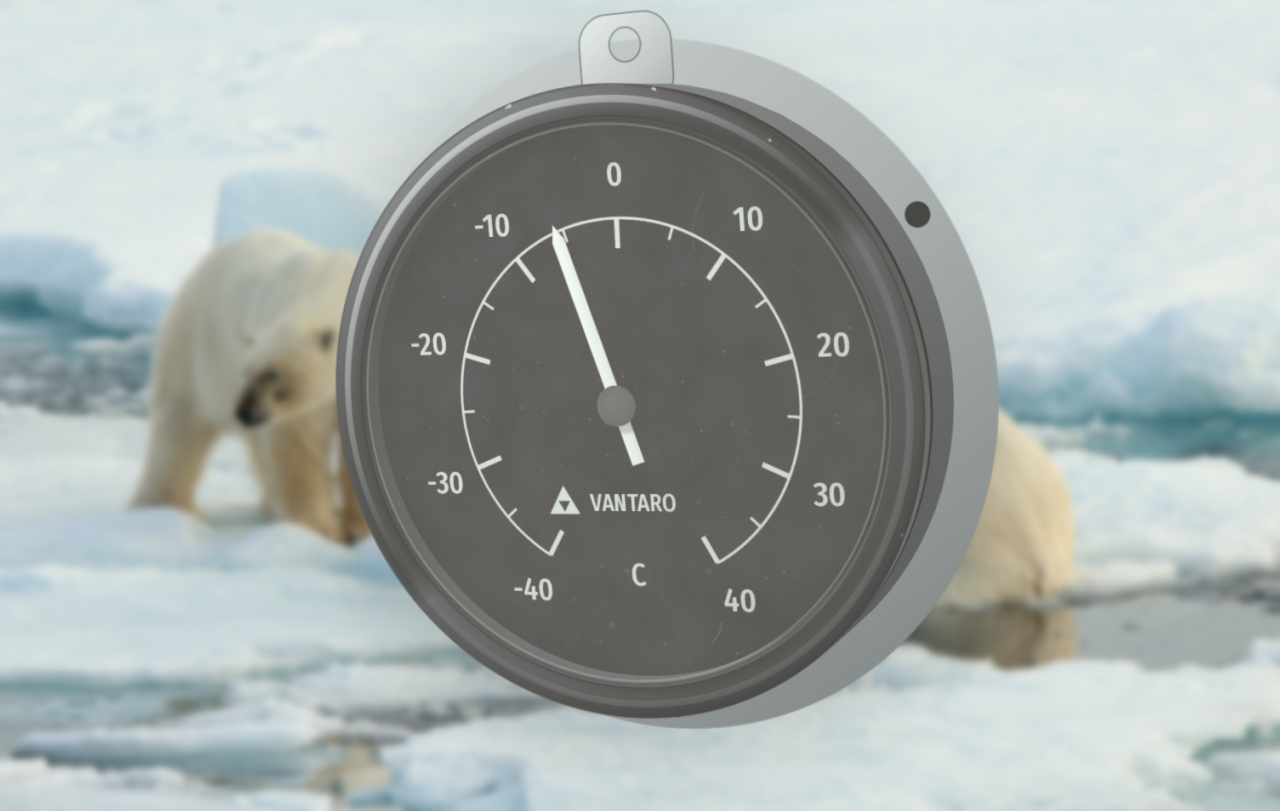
value=-5 unit=°C
